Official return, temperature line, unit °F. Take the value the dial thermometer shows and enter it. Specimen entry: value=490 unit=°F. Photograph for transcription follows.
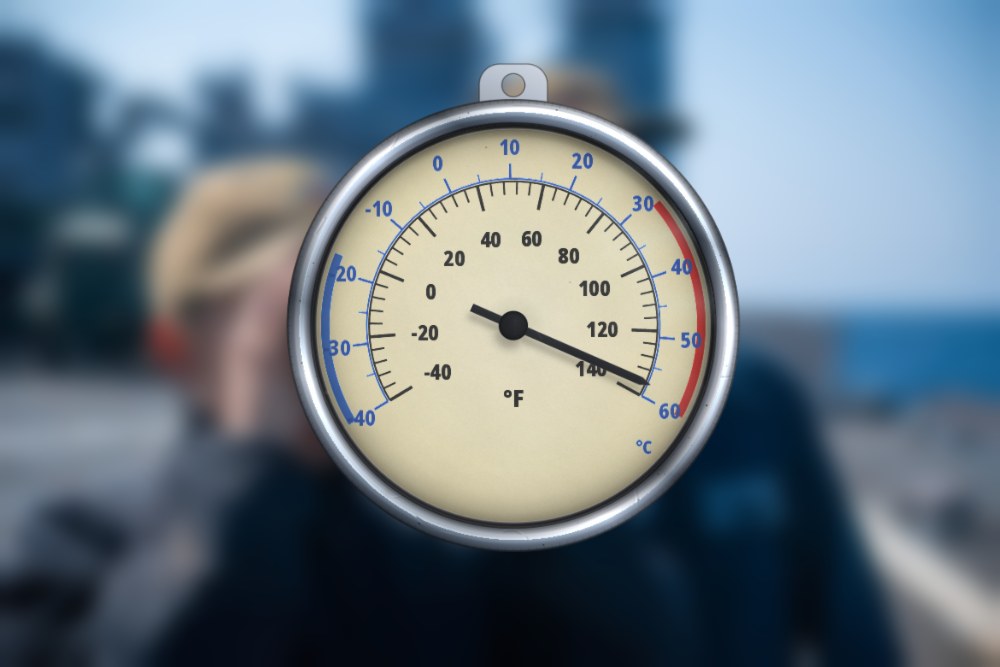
value=136 unit=°F
